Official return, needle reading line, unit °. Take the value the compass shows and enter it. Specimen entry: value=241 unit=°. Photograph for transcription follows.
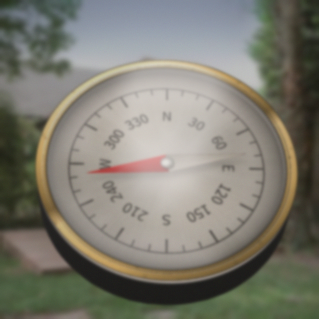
value=260 unit=°
